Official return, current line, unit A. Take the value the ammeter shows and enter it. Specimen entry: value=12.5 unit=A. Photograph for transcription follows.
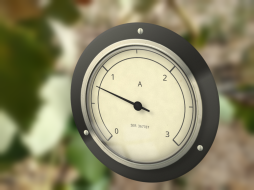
value=0.75 unit=A
